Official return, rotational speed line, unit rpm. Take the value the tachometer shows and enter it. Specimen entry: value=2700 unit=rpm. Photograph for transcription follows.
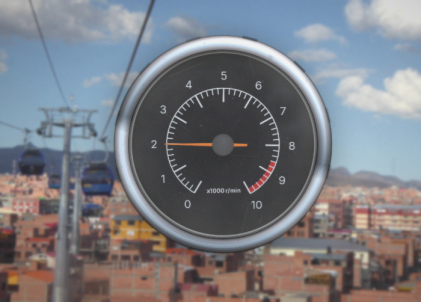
value=2000 unit=rpm
